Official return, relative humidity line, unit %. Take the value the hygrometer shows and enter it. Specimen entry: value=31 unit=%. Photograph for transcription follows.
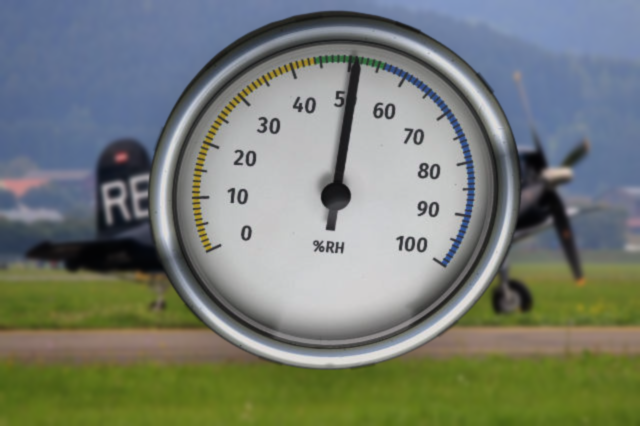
value=51 unit=%
